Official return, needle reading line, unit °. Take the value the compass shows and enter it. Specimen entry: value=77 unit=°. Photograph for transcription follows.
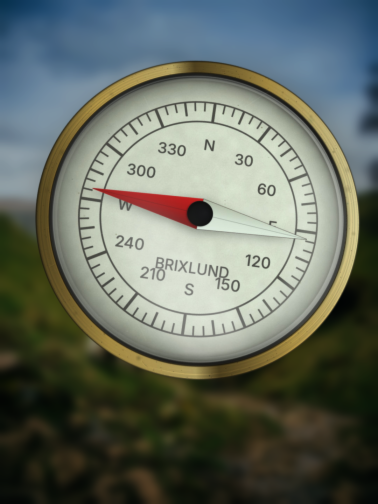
value=275 unit=°
